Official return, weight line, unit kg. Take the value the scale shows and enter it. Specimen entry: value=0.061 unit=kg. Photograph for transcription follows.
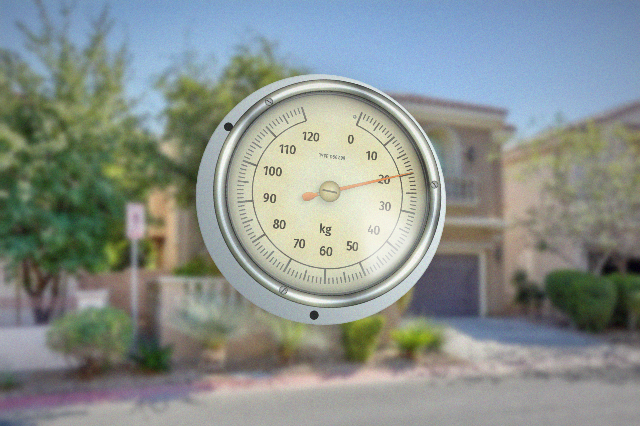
value=20 unit=kg
